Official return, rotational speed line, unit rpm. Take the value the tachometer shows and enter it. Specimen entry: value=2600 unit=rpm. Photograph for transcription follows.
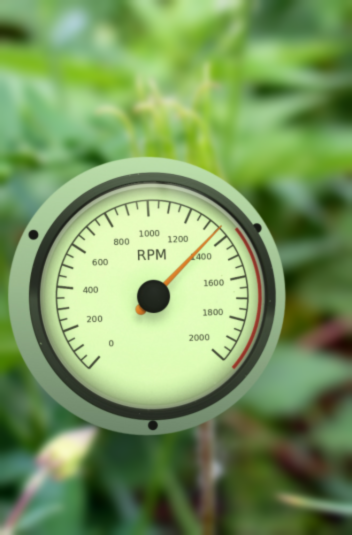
value=1350 unit=rpm
